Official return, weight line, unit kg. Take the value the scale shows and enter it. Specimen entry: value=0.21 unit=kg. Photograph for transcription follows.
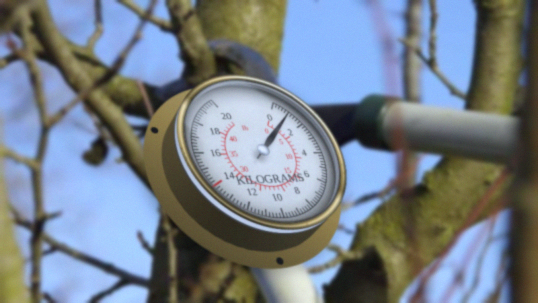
value=1 unit=kg
